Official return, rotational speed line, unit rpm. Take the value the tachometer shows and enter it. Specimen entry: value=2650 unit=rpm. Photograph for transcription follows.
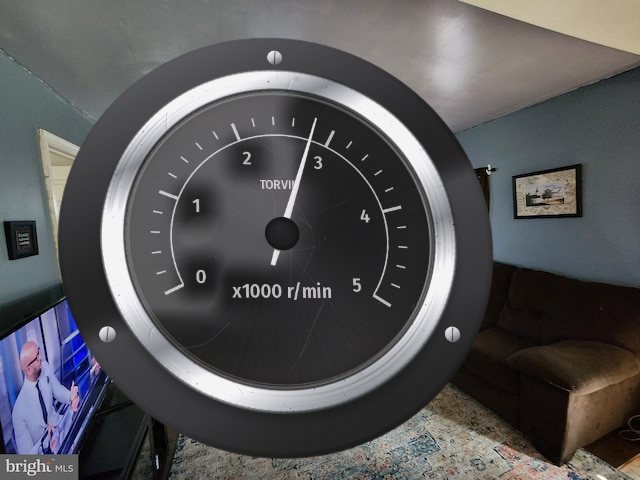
value=2800 unit=rpm
